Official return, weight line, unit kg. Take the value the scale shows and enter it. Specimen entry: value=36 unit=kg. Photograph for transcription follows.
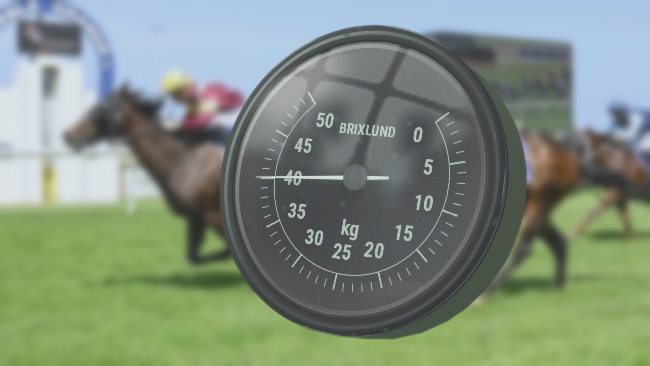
value=40 unit=kg
